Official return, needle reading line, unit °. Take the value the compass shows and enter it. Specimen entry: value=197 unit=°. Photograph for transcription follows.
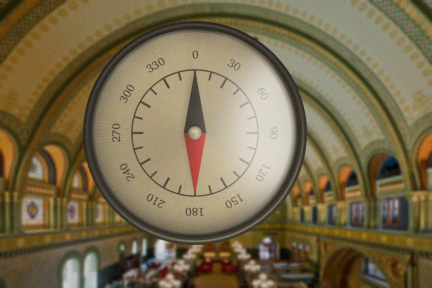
value=180 unit=°
